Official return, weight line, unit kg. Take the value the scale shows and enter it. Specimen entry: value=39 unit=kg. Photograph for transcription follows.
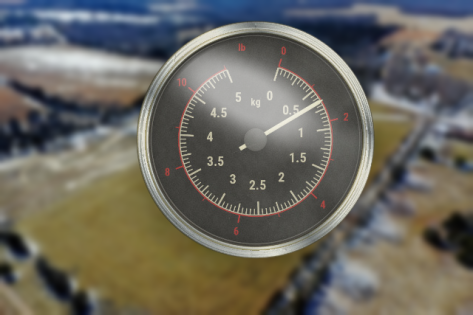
value=0.65 unit=kg
